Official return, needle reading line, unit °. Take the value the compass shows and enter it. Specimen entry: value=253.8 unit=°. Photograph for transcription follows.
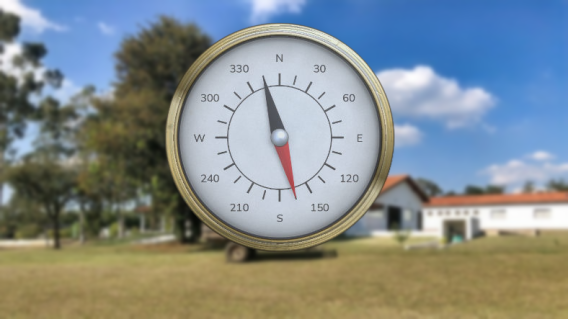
value=165 unit=°
